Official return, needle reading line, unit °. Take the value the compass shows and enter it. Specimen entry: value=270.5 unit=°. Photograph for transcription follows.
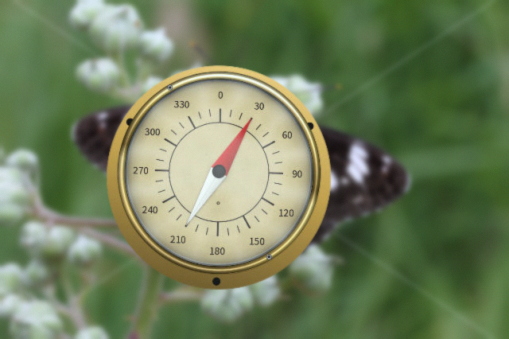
value=30 unit=°
